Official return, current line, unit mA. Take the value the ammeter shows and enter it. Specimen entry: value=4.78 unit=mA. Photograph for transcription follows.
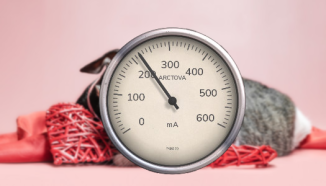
value=220 unit=mA
